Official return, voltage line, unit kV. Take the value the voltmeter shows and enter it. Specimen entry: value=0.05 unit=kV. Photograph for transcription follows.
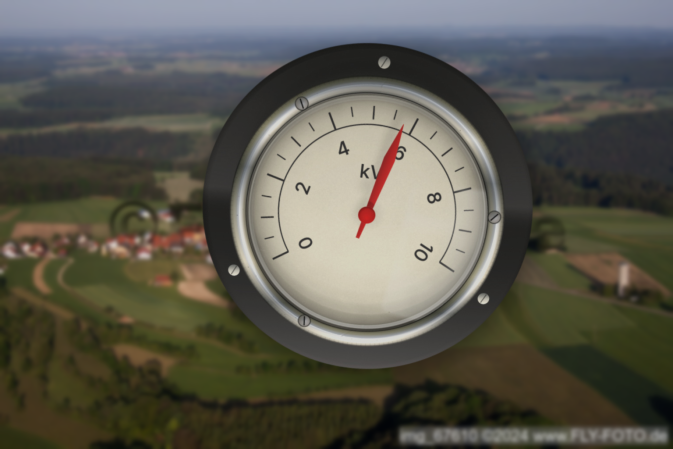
value=5.75 unit=kV
